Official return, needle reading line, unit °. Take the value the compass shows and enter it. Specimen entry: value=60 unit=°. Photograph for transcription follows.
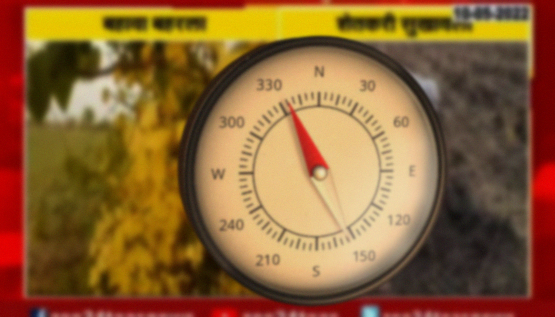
value=335 unit=°
